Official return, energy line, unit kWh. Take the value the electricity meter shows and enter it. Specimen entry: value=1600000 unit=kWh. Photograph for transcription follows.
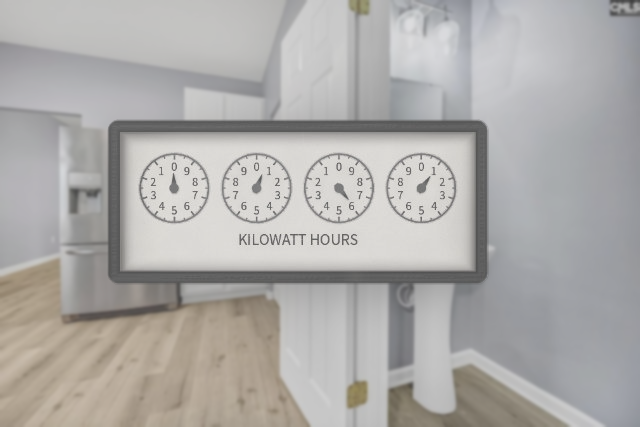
value=61 unit=kWh
